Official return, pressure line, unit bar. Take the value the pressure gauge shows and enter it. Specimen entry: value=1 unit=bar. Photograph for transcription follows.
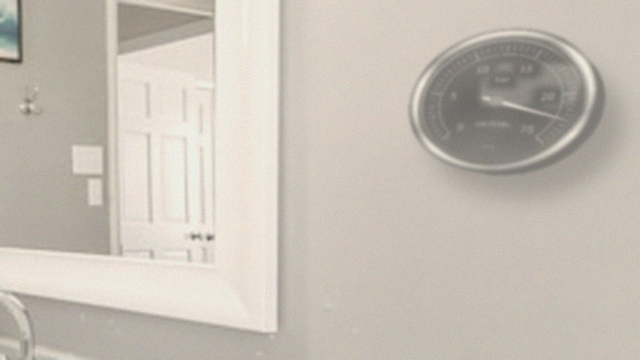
value=22.5 unit=bar
